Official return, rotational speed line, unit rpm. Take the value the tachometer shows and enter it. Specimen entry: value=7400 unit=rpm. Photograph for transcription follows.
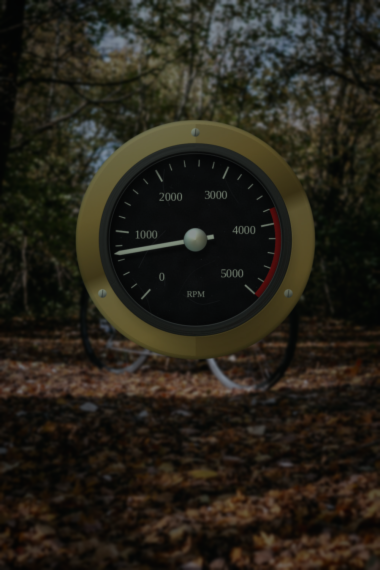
value=700 unit=rpm
